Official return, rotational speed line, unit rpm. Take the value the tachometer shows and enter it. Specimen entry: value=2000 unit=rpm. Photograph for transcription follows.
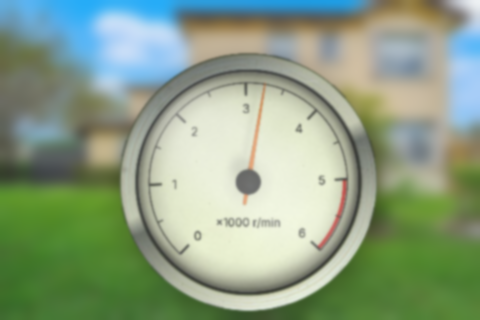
value=3250 unit=rpm
